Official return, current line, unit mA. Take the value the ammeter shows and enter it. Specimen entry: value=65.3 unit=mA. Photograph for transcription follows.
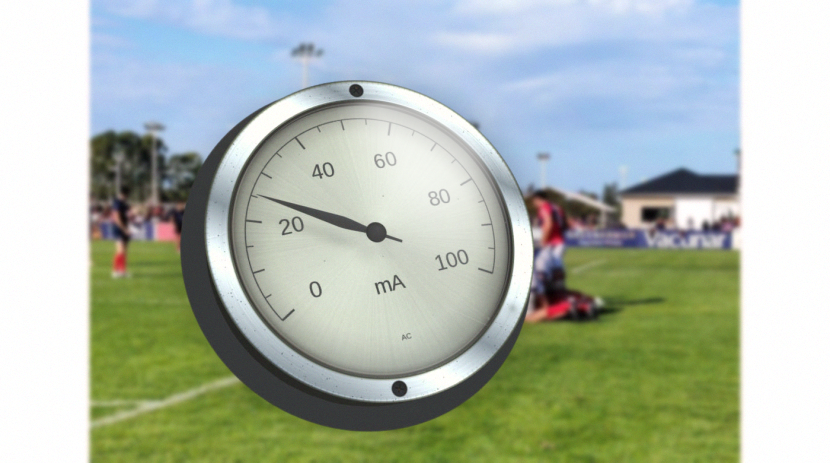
value=25 unit=mA
